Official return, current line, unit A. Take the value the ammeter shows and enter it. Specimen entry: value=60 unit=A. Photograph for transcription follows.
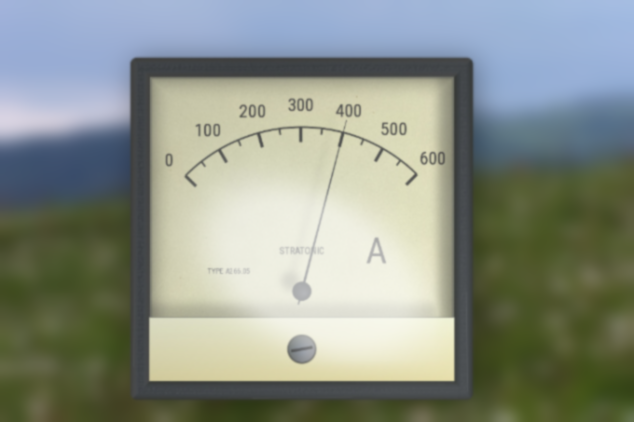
value=400 unit=A
